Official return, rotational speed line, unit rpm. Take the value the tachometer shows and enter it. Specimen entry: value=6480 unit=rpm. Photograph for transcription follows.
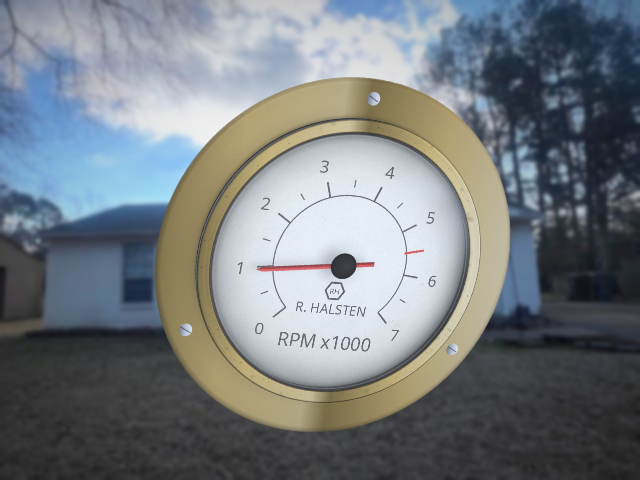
value=1000 unit=rpm
